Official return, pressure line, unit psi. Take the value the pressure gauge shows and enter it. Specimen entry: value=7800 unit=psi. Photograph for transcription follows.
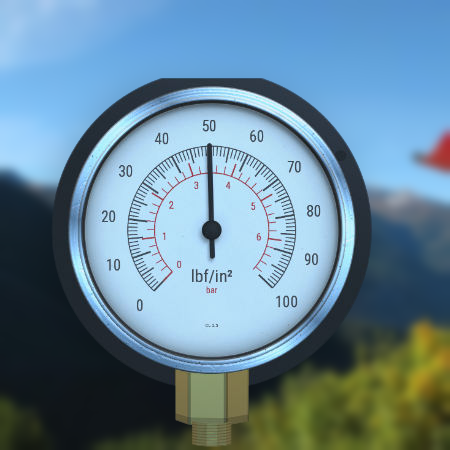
value=50 unit=psi
